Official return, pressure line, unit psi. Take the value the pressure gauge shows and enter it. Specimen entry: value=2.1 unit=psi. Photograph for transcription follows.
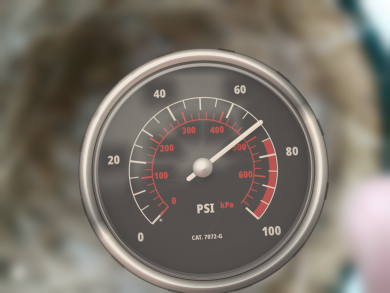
value=70 unit=psi
